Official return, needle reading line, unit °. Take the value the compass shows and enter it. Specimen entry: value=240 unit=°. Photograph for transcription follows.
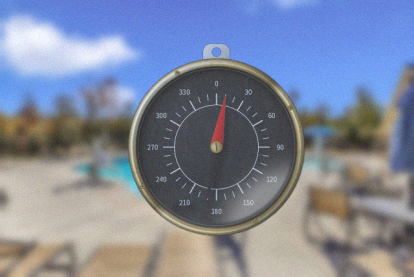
value=10 unit=°
